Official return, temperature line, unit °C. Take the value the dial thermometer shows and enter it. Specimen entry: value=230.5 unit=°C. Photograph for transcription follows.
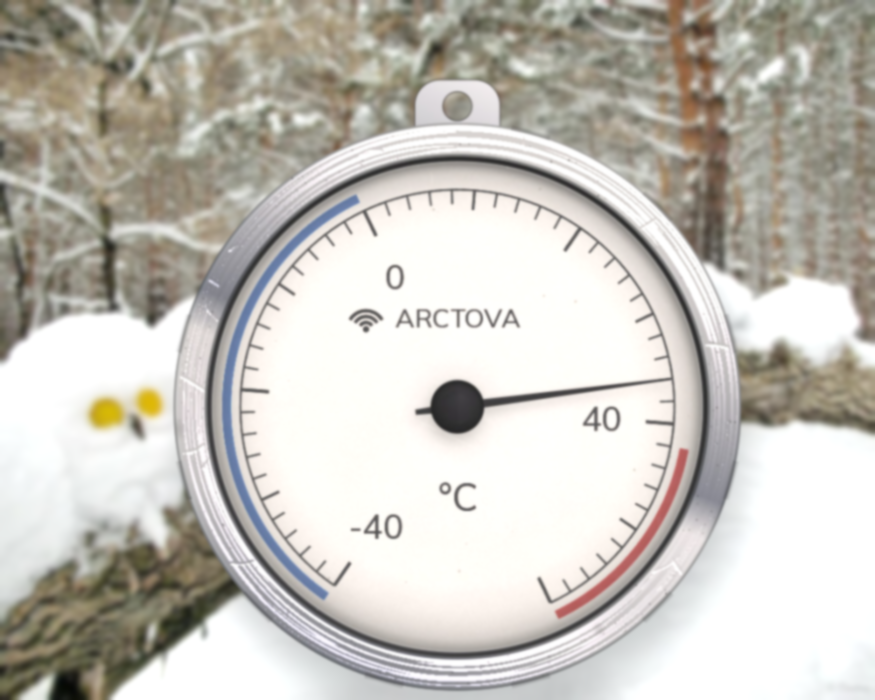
value=36 unit=°C
